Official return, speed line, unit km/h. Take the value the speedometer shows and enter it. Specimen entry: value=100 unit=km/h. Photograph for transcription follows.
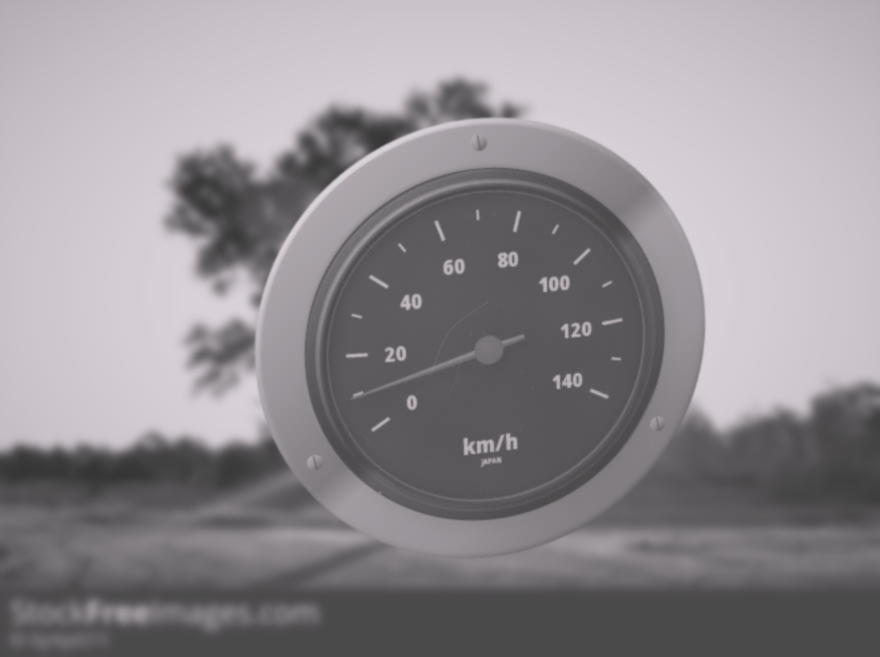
value=10 unit=km/h
